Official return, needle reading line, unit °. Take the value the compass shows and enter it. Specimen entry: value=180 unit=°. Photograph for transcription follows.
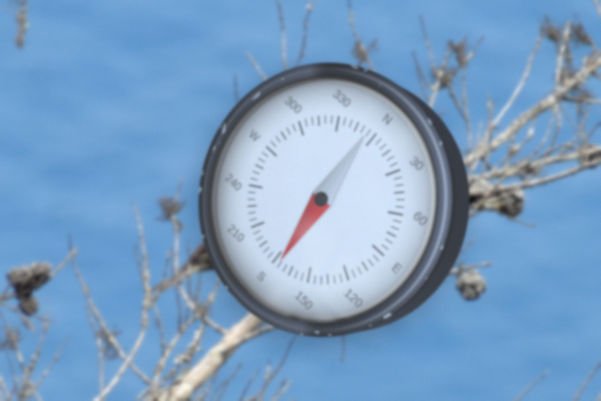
value=175 unit=°
